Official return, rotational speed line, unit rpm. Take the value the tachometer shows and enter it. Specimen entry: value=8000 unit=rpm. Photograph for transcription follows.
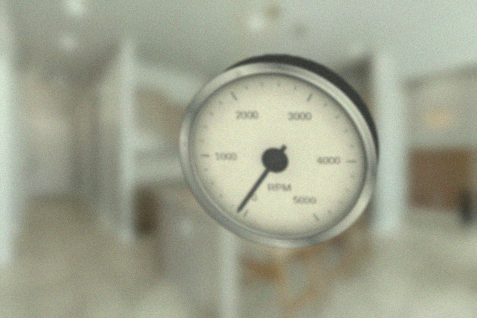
value=100 unit=rpm
